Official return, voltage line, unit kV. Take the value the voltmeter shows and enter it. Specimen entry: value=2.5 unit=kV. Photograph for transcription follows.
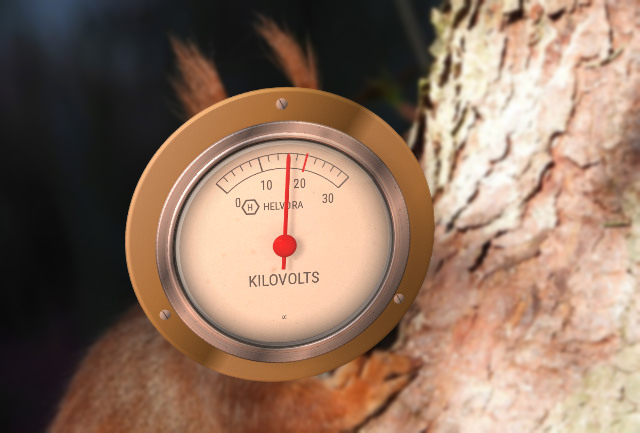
value=16 unit=kV
